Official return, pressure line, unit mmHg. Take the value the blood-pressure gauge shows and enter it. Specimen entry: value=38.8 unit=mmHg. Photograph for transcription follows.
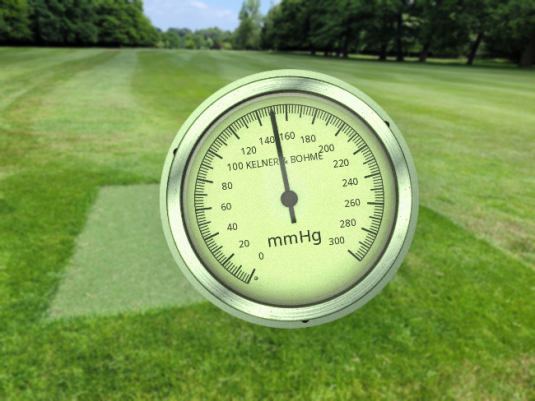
value=150 unit=mmHg
